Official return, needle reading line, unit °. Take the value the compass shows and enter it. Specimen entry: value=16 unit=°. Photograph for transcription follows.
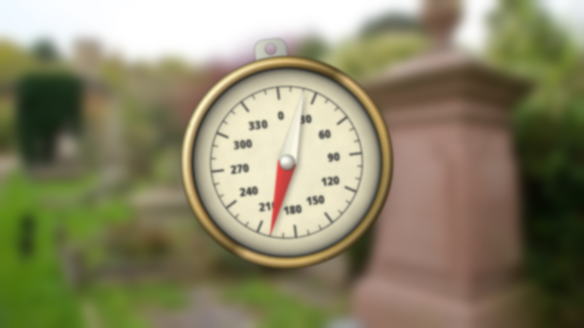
value=200 unit=°
